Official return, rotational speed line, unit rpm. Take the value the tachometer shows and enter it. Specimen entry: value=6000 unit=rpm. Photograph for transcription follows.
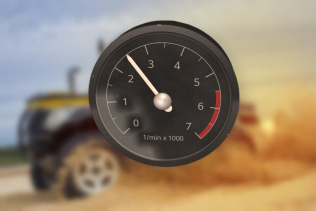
value=2500 unit=rpm
